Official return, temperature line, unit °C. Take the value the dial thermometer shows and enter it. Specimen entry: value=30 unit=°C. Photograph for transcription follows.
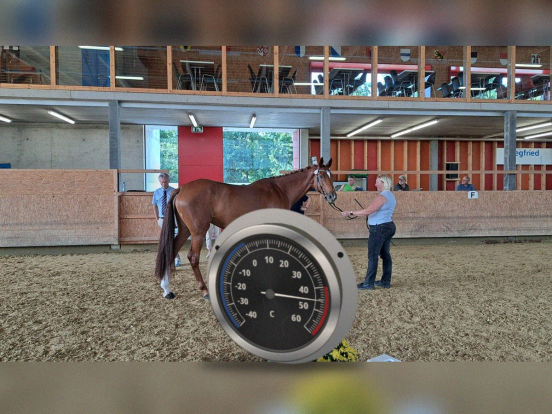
value=45 unit=°C
